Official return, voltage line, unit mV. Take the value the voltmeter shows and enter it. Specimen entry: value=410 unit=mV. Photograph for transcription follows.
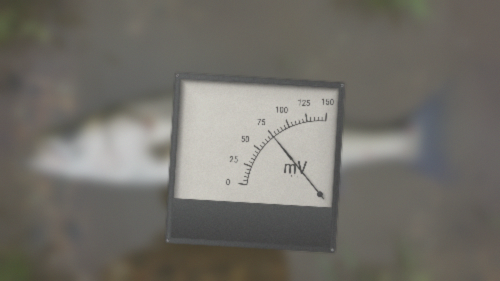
value=75 unit=mV
